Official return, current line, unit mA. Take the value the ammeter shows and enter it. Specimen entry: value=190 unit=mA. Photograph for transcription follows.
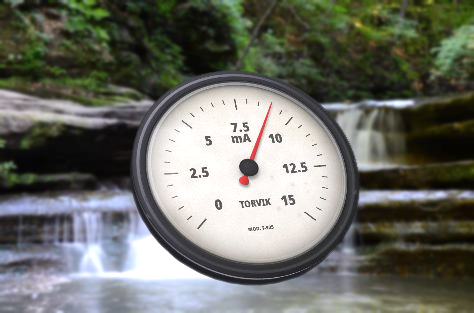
value=9 unit=mA
